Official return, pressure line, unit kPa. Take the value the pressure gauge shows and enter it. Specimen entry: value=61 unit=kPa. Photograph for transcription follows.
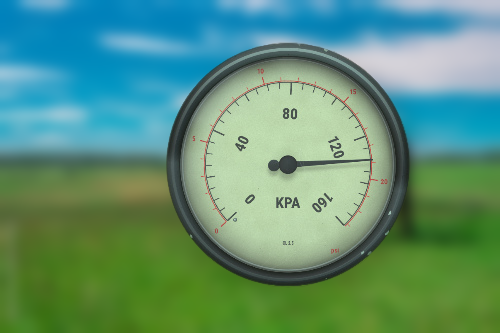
value=130 unit=kPa
